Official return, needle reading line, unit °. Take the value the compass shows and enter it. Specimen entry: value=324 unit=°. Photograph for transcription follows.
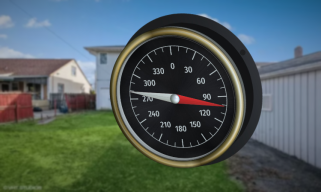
value=100 unit=°
